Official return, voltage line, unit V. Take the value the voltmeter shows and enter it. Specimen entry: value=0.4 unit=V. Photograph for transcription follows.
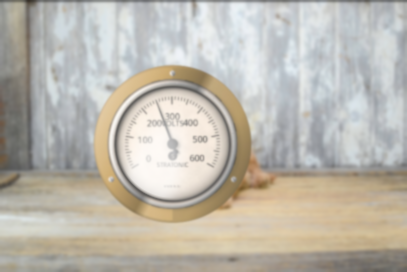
value=250 unit=V
